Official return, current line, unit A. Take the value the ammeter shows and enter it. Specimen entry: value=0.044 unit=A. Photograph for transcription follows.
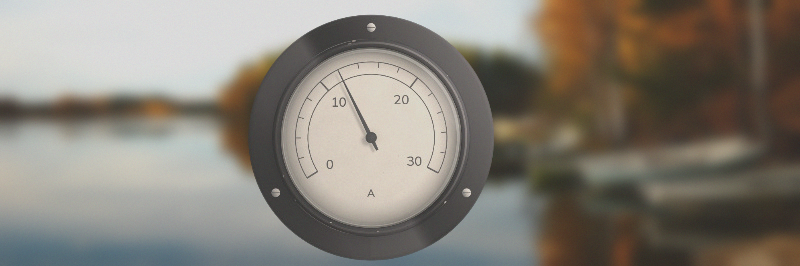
value=12 unit=A
